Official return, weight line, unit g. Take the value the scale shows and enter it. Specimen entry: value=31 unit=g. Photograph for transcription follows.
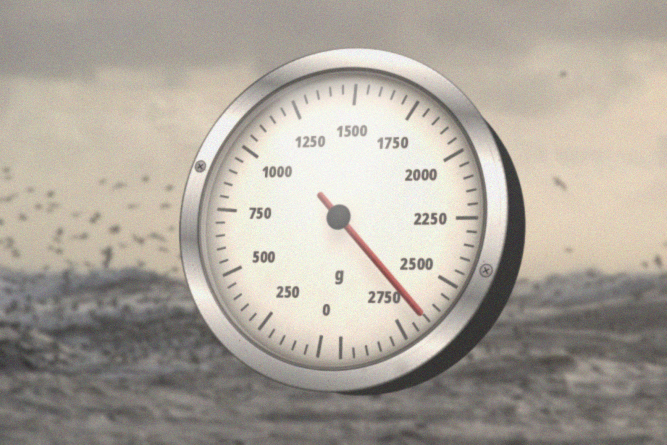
value=2650 unit=g
